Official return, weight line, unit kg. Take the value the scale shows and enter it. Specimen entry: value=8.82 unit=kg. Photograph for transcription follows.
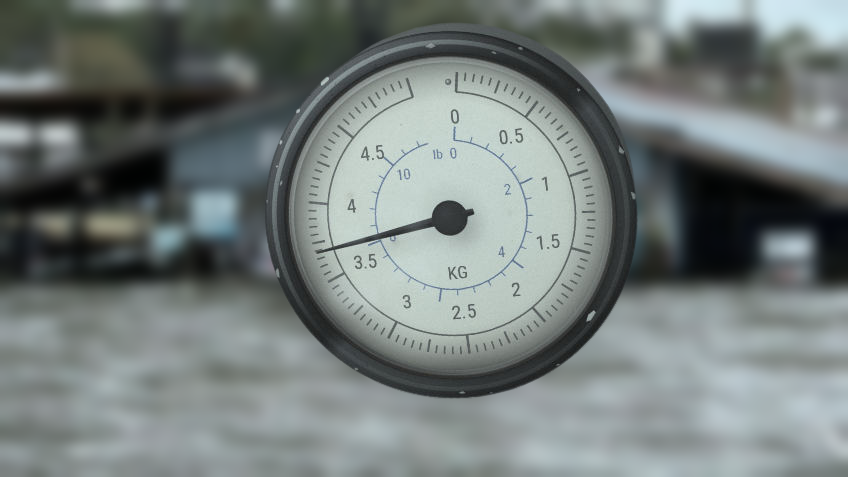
value=3.7 unit=kg
